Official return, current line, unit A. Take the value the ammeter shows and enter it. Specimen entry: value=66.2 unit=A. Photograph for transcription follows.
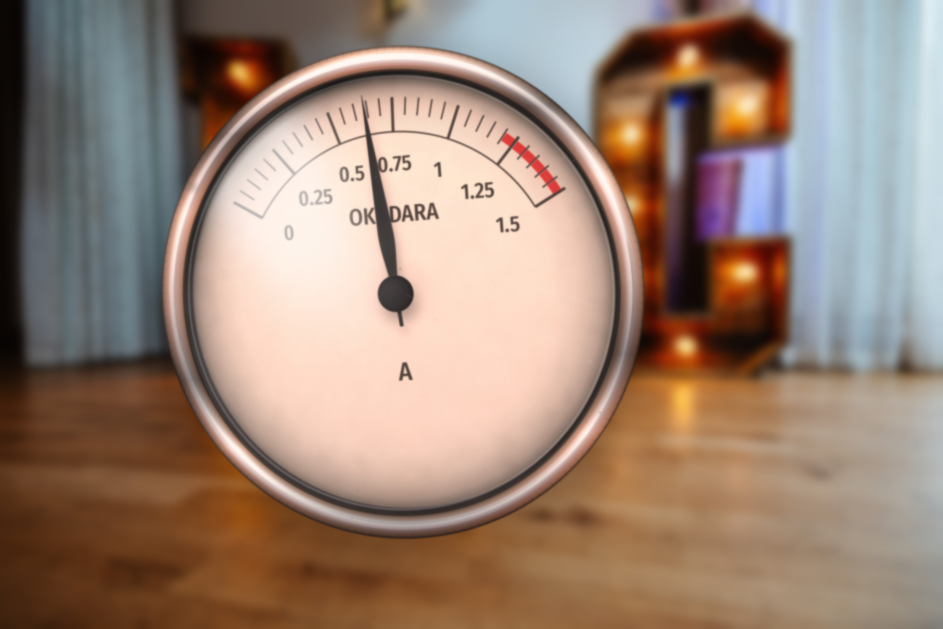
value=0.65 unit=A
